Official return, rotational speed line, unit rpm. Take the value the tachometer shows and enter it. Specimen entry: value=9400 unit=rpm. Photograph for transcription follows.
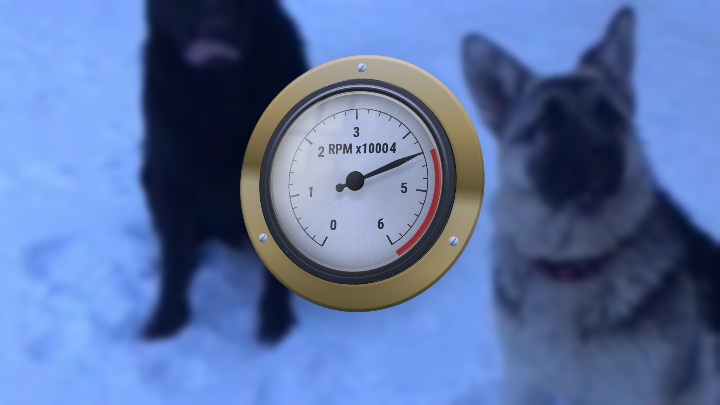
value=4400 unit=rpm
